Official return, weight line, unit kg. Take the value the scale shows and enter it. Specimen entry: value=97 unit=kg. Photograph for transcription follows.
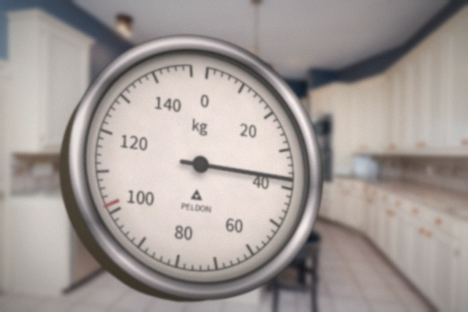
value=38 unit=kg
